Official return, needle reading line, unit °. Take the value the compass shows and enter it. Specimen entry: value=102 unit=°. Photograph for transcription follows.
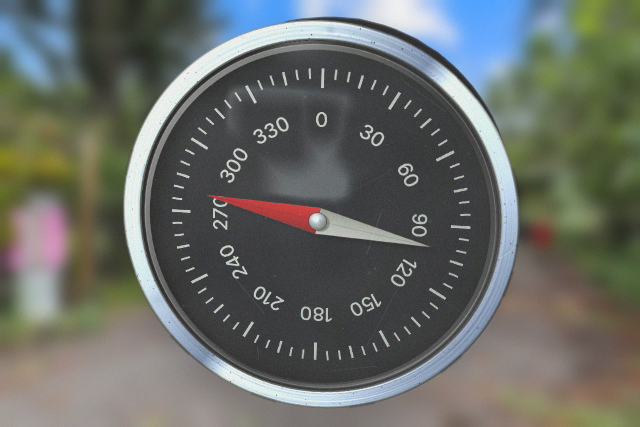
value=280 unit=°
